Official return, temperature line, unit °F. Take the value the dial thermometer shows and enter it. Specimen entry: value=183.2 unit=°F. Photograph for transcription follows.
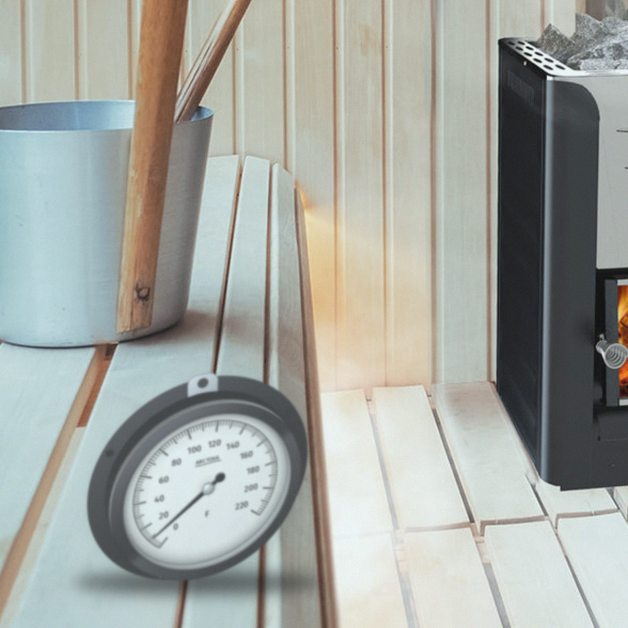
value=10 unit=°F
